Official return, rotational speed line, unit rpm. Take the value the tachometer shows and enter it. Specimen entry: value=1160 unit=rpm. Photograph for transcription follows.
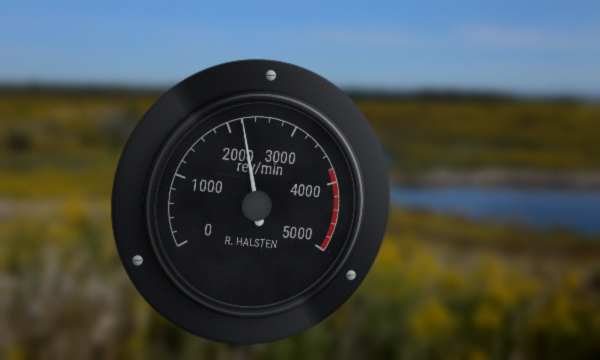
value=2200 unit=rpm
